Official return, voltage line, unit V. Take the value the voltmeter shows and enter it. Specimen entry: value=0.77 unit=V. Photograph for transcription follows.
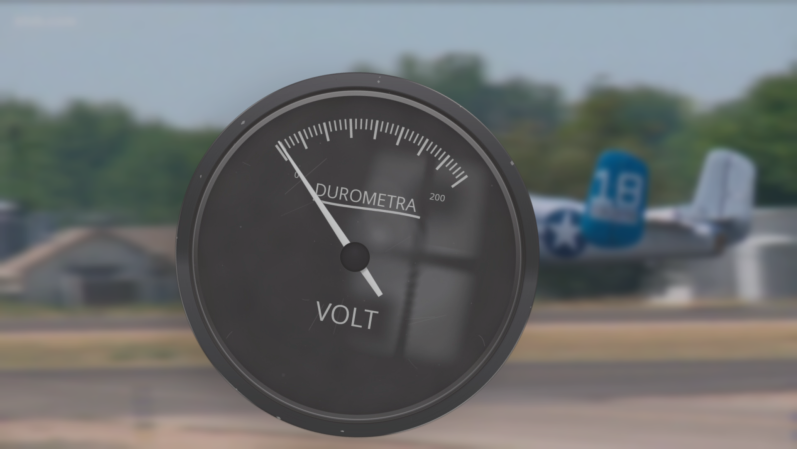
value=5 unit=V
